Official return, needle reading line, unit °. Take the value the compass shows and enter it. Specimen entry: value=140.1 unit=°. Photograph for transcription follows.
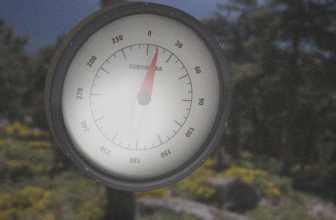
value=10 unit=°
